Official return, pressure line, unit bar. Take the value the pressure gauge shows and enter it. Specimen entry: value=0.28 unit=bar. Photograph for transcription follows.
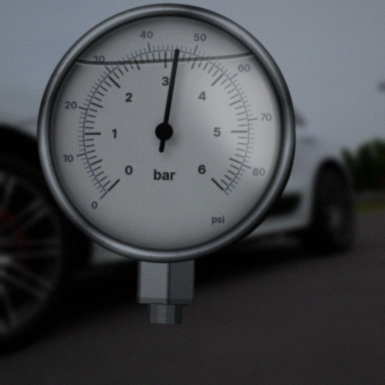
value=3.2 unit=bar
